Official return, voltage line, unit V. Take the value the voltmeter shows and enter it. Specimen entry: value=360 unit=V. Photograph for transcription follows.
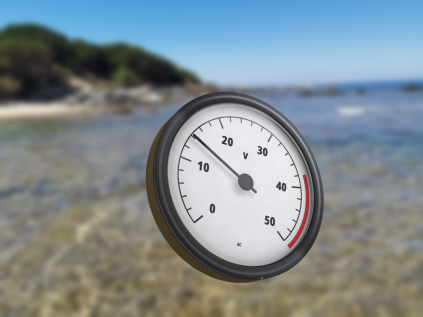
value=14 unit=V
